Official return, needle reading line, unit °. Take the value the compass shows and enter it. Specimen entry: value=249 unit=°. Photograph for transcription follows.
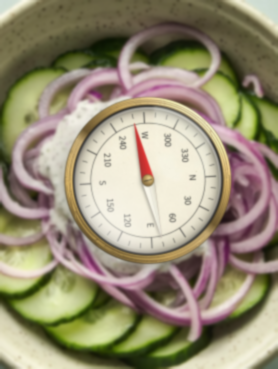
value=260 unit=°
